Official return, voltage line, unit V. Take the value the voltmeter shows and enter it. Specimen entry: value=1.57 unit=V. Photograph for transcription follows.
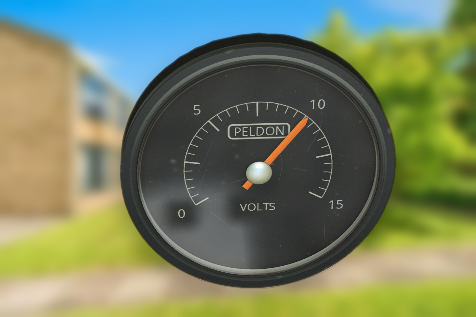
value=10 unit=V
